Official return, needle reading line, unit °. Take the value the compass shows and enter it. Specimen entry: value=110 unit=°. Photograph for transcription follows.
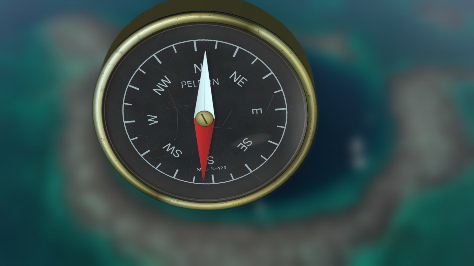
value=187.5 unit=°
